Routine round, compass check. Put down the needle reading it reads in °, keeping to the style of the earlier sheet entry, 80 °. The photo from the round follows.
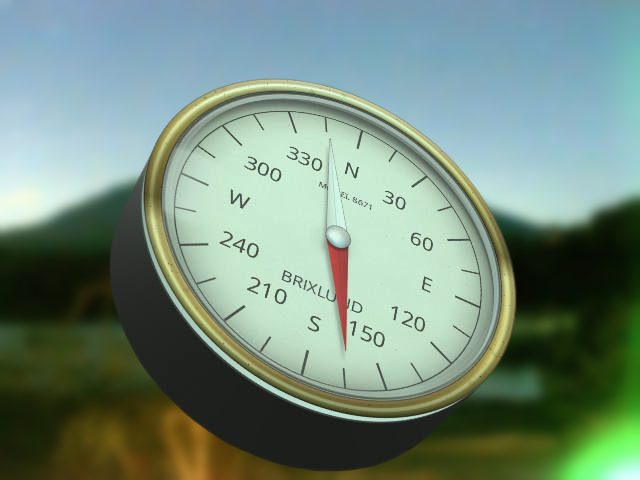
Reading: 165 °
